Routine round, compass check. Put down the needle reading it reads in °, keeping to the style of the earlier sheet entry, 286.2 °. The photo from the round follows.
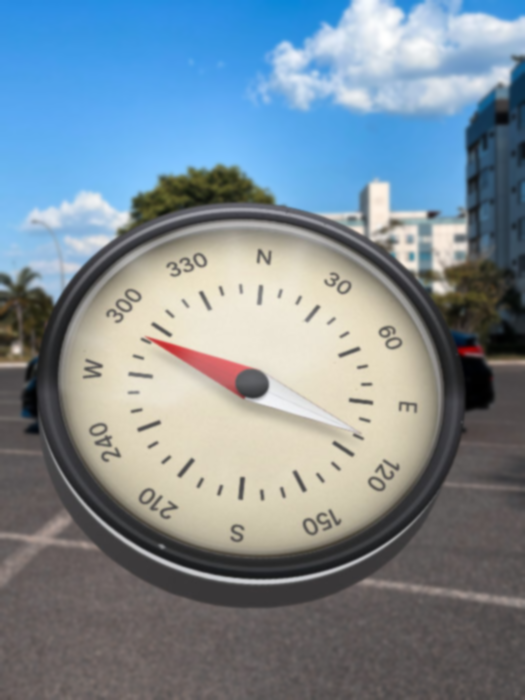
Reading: 290 °
